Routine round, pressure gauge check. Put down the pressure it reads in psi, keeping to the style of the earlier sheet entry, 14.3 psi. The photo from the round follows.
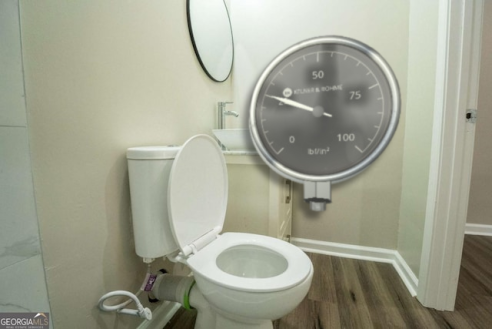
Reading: 25 psi
